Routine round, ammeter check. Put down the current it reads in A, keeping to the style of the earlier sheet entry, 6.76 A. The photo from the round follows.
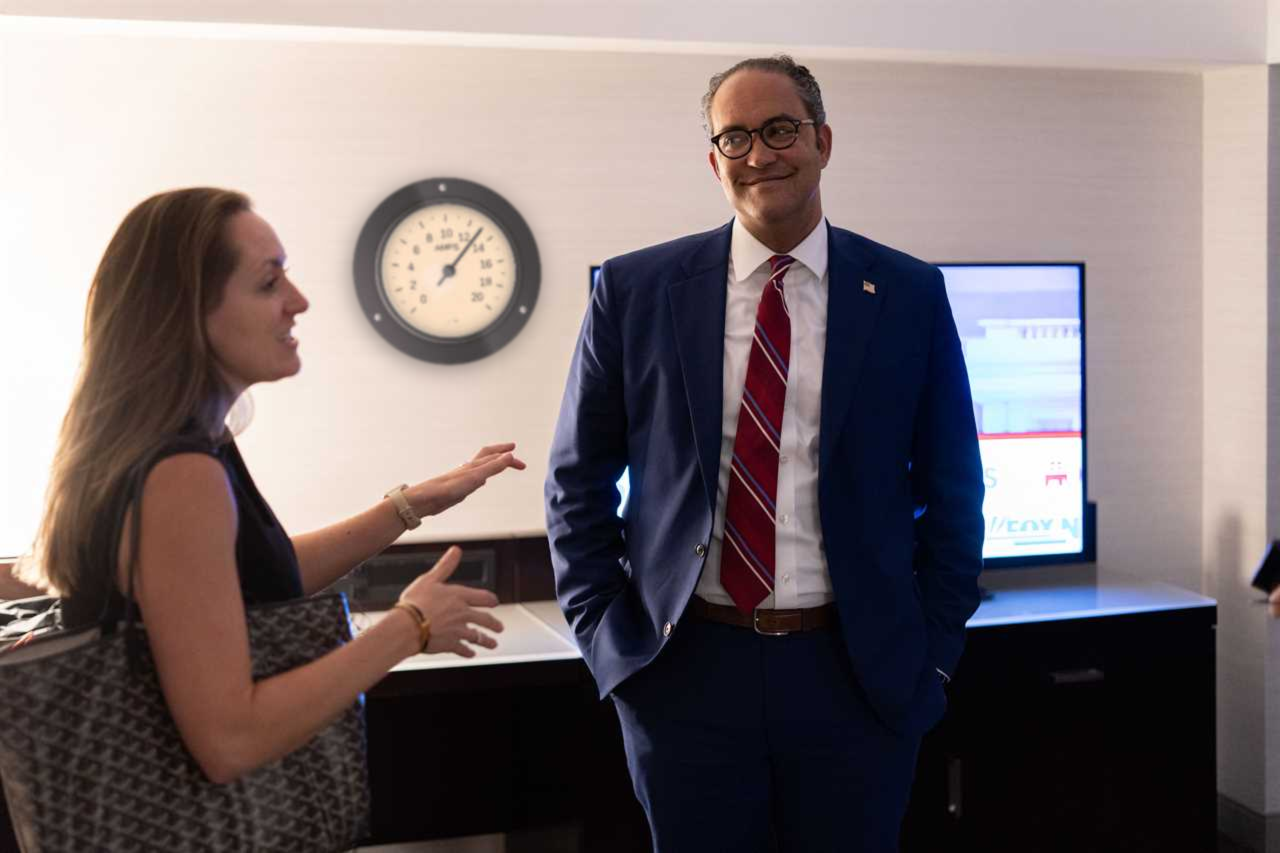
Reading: 13 A
